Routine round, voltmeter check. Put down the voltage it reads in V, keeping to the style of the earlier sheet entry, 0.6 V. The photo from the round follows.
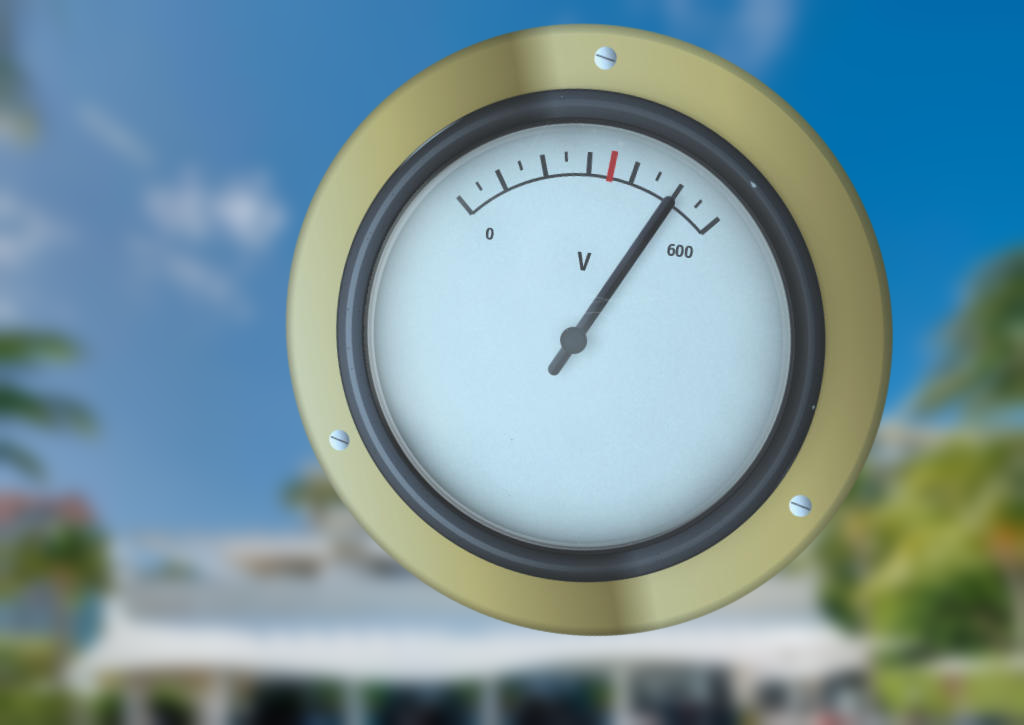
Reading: 500 V
